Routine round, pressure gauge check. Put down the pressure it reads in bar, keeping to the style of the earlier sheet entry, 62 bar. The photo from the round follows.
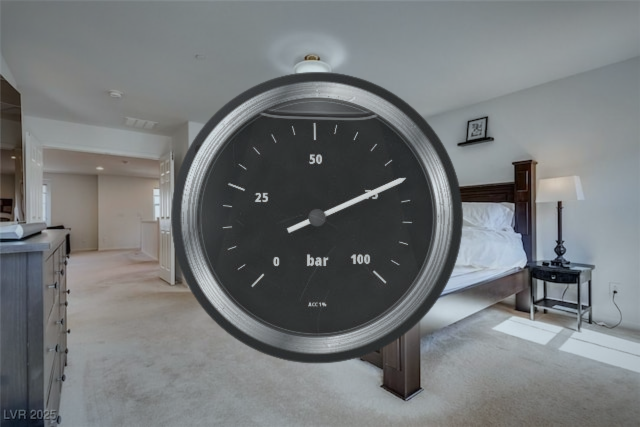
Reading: 75 bar
